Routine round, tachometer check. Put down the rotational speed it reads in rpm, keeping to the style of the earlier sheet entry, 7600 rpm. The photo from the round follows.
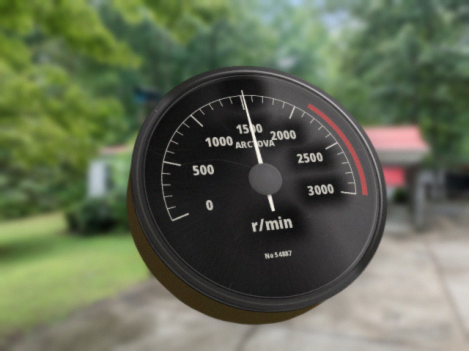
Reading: 1500 rpm
